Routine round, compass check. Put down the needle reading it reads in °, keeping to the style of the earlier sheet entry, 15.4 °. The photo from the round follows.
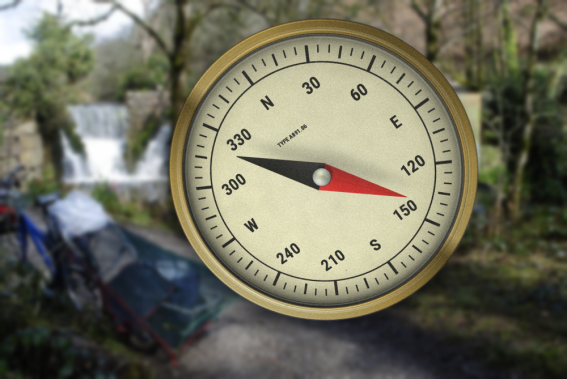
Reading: 140 °
